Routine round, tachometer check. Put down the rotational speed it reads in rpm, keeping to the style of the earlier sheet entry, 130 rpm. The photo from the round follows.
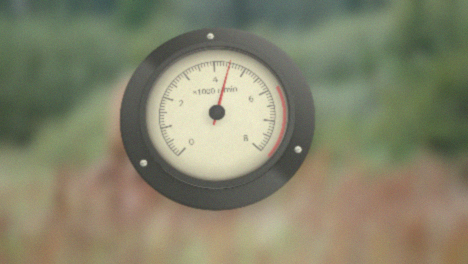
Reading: 4500 rpm
